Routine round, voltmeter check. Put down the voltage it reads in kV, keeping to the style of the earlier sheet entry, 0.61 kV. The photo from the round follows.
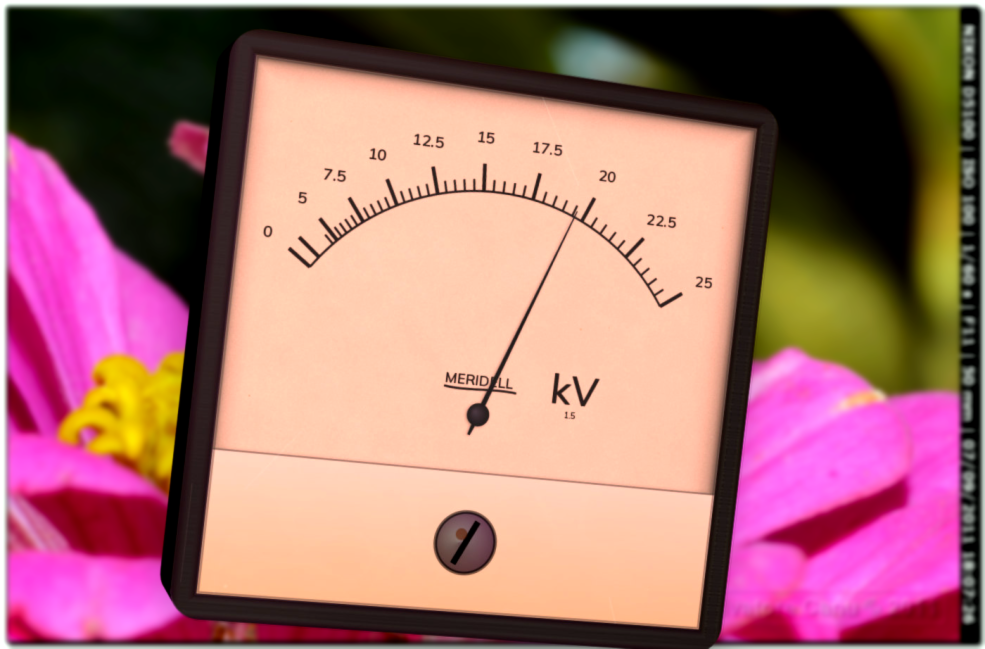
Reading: 19.5 kV
